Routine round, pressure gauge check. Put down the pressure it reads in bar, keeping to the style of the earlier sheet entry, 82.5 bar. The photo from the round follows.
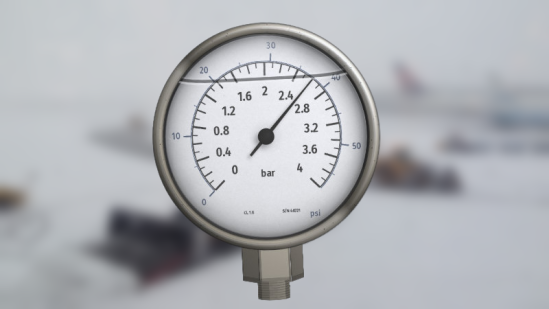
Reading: 2.6 bar
